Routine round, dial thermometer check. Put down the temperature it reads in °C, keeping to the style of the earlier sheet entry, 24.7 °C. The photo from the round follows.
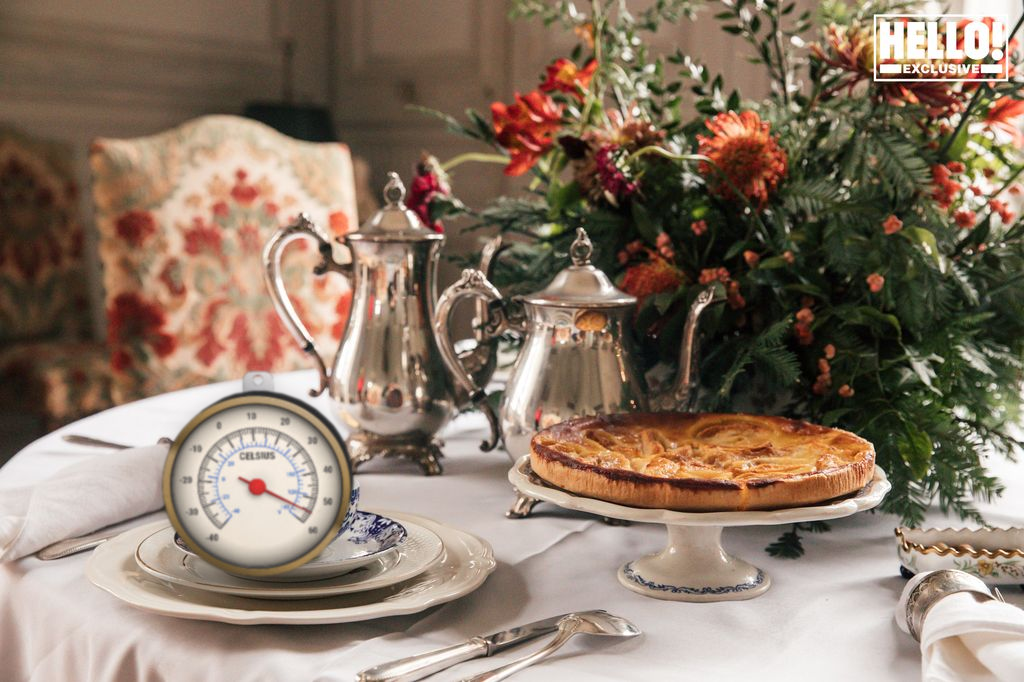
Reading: 55 °C
